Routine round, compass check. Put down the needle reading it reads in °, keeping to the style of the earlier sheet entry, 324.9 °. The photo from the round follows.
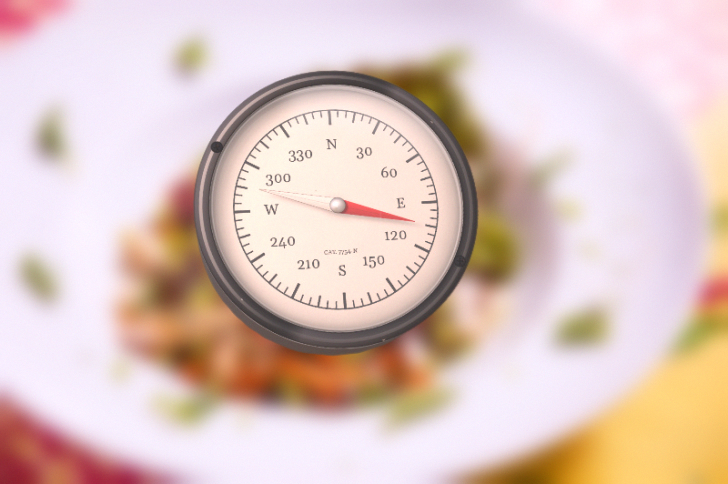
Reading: 105 °
